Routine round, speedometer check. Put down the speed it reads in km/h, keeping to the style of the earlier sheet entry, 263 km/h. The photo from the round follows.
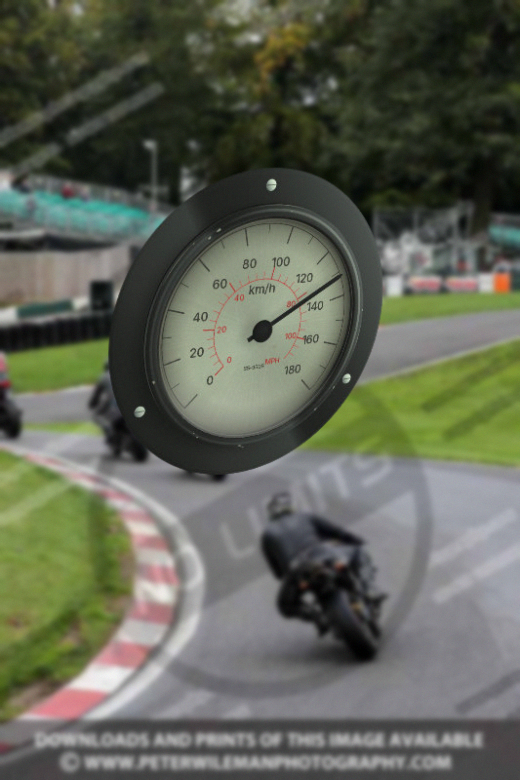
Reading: 130 km/h
